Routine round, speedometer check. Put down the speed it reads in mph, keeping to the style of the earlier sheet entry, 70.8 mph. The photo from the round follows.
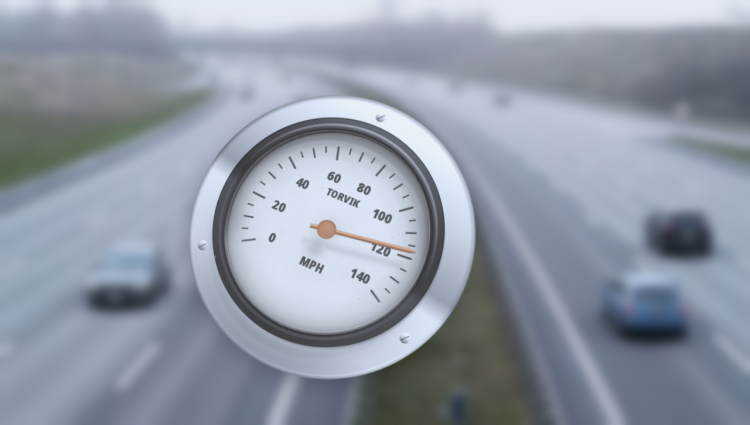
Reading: 117.5 mph
